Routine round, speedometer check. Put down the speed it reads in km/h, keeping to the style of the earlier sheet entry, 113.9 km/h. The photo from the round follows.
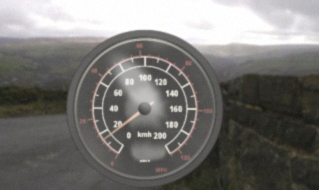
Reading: 15 km/h
